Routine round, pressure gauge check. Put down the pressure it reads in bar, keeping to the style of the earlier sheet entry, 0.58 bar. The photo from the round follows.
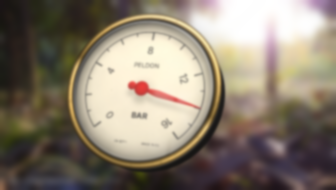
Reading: 14 bar
